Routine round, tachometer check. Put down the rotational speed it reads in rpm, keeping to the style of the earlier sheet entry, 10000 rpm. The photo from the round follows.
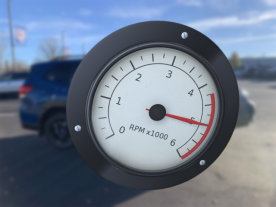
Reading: 5000 rpm
